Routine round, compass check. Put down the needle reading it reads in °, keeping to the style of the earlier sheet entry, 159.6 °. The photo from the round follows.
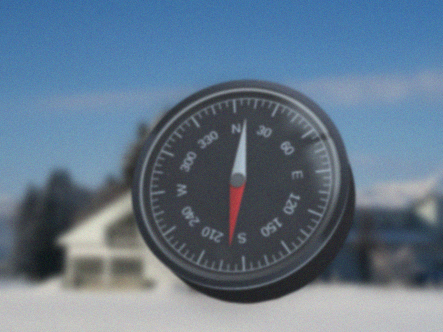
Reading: 190 °
